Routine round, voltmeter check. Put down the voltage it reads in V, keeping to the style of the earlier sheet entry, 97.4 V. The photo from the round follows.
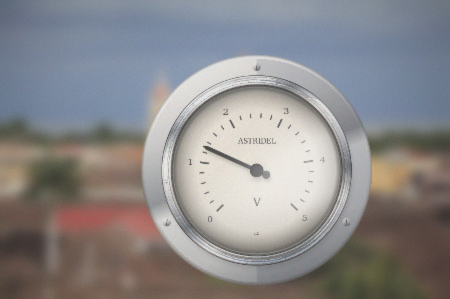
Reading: 1.3 V
